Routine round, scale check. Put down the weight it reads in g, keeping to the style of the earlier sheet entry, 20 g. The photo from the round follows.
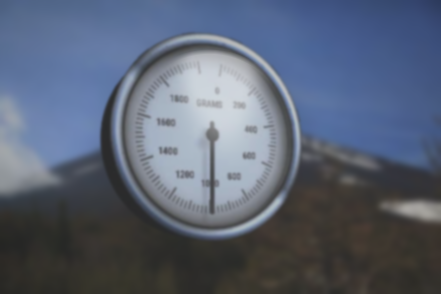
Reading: 1000 g
